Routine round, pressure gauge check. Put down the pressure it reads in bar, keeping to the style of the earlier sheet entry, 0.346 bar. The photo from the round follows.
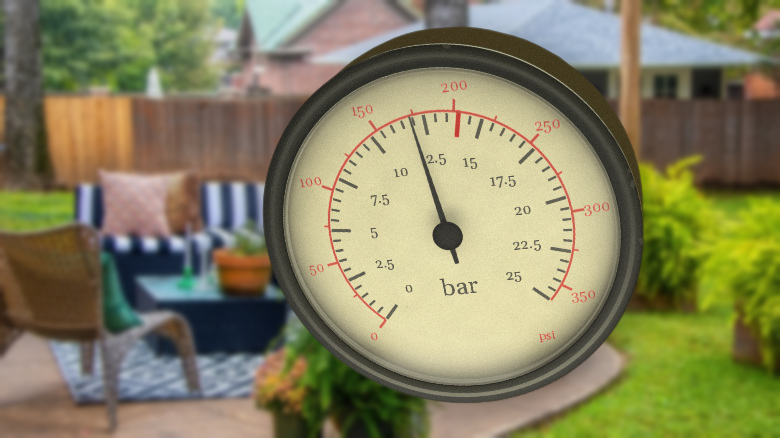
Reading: 12 bar
